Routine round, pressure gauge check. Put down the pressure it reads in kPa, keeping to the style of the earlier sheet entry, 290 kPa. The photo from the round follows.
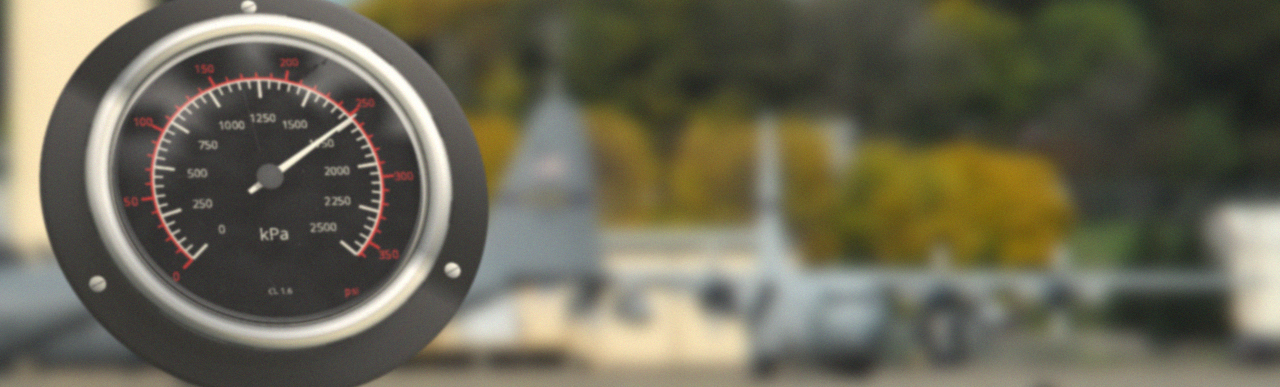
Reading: 1750 kPa
